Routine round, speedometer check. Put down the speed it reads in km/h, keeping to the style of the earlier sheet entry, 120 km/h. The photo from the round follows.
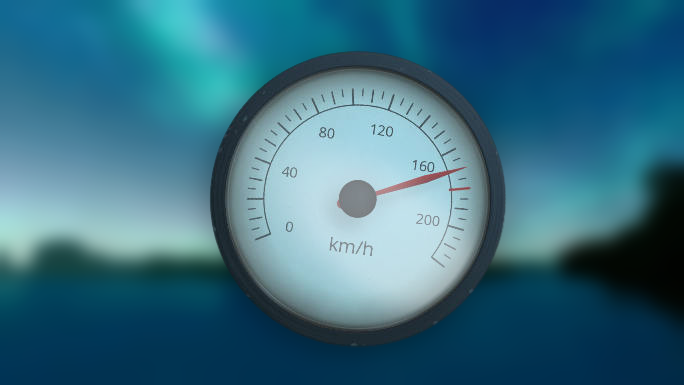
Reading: 170 km/h
